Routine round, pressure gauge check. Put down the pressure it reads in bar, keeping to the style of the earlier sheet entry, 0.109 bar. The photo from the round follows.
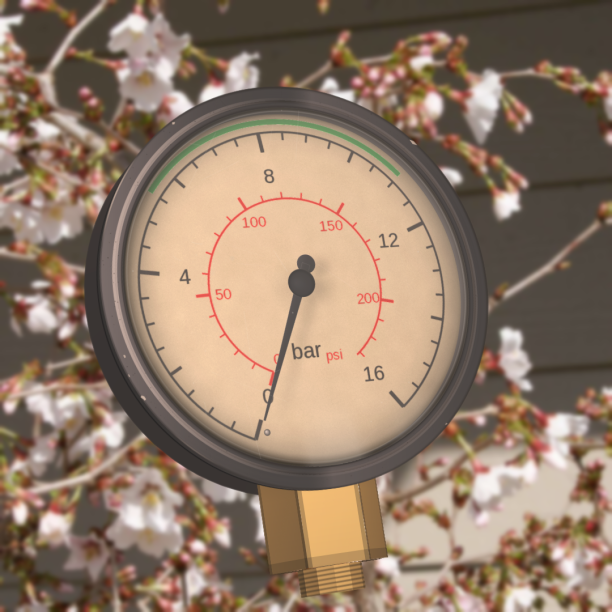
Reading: 0 bar
